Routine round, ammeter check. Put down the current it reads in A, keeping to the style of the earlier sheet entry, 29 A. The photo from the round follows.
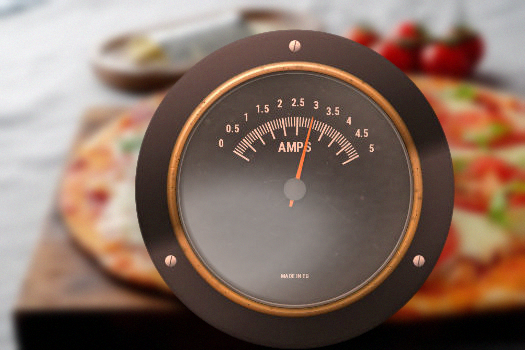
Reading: 3 A
